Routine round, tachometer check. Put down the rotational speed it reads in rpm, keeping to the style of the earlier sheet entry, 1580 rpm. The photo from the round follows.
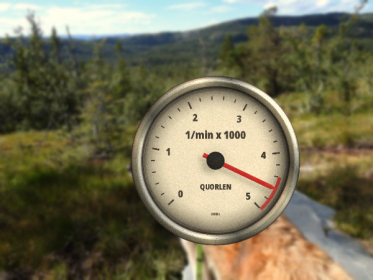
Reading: 4600 rpm
